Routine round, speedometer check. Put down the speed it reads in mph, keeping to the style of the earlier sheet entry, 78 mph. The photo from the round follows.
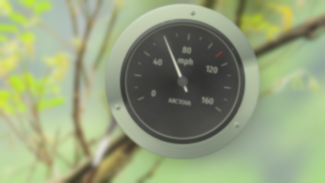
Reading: 60 mph
